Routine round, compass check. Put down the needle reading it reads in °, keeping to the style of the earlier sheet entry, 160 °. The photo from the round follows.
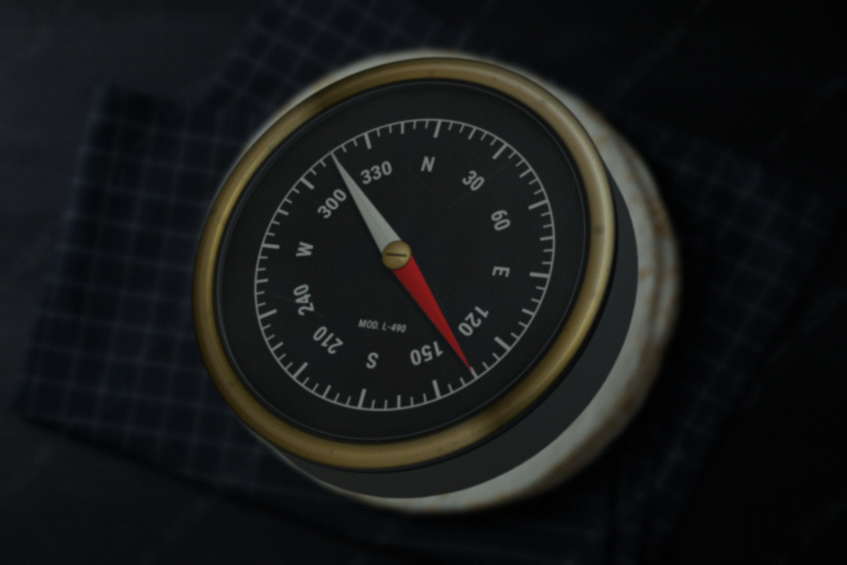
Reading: 135 °
